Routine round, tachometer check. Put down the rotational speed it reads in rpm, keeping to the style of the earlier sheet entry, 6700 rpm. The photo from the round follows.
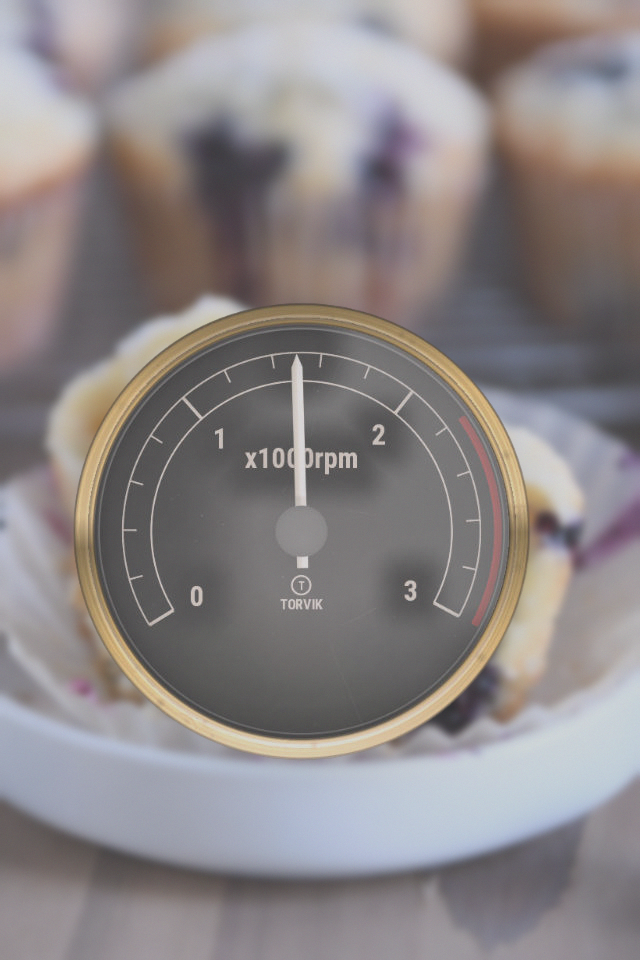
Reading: 1500 rpm
